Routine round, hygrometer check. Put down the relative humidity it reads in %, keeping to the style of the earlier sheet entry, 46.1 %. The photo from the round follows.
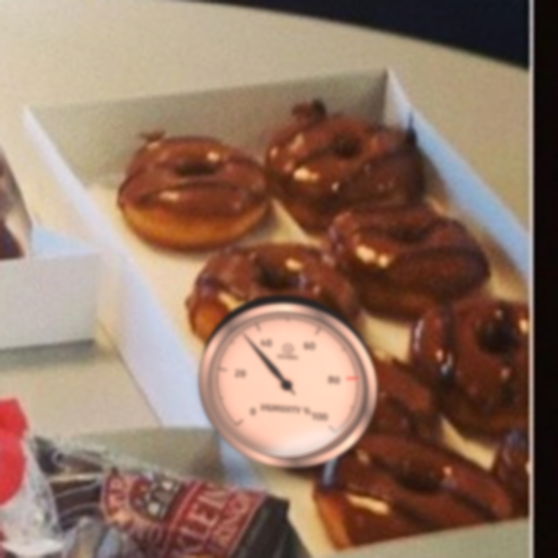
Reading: 35 %
